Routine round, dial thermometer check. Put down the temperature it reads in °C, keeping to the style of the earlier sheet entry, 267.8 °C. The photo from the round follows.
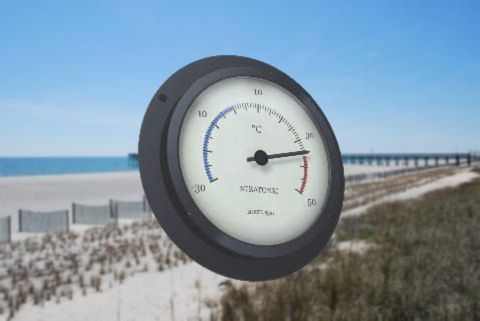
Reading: 35 °C
